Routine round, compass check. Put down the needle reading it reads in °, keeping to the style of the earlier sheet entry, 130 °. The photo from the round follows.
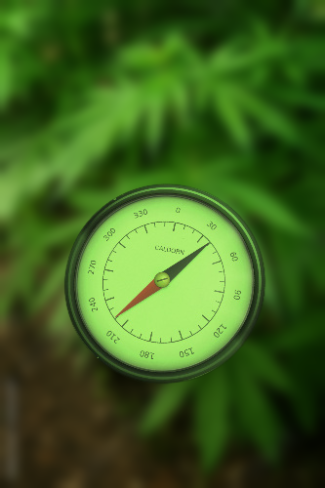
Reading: 220 °
